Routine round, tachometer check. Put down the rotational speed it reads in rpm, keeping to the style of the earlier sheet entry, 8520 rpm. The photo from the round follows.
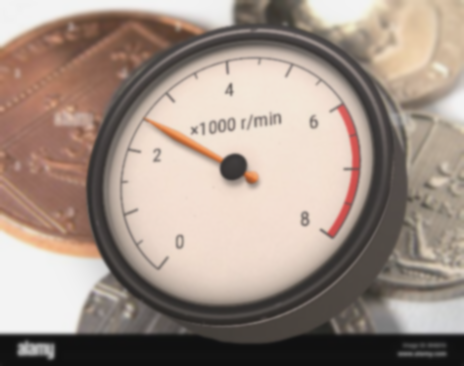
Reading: 2500 rpm
